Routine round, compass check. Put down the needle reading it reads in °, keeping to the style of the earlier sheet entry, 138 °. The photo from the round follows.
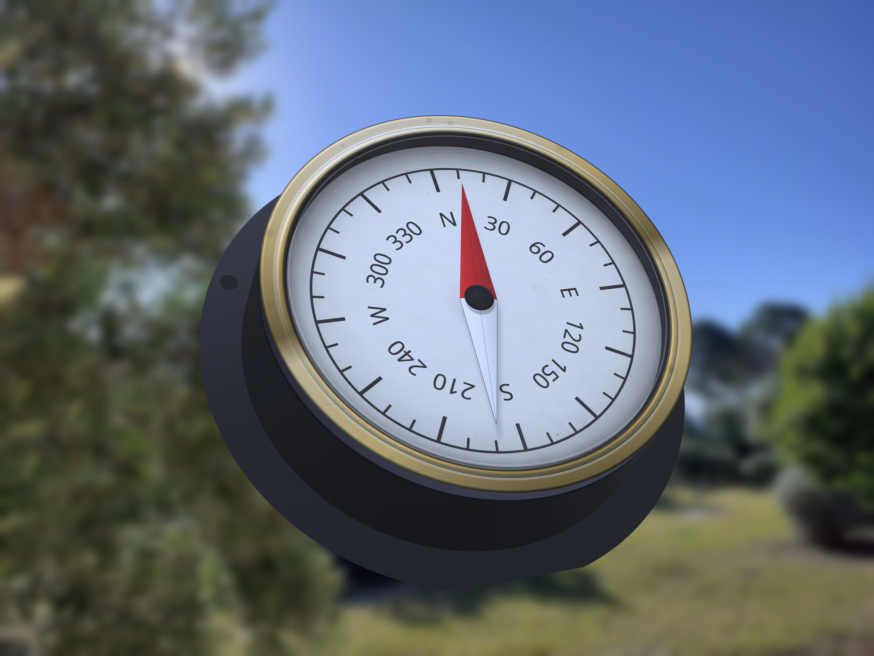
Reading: 10 °
